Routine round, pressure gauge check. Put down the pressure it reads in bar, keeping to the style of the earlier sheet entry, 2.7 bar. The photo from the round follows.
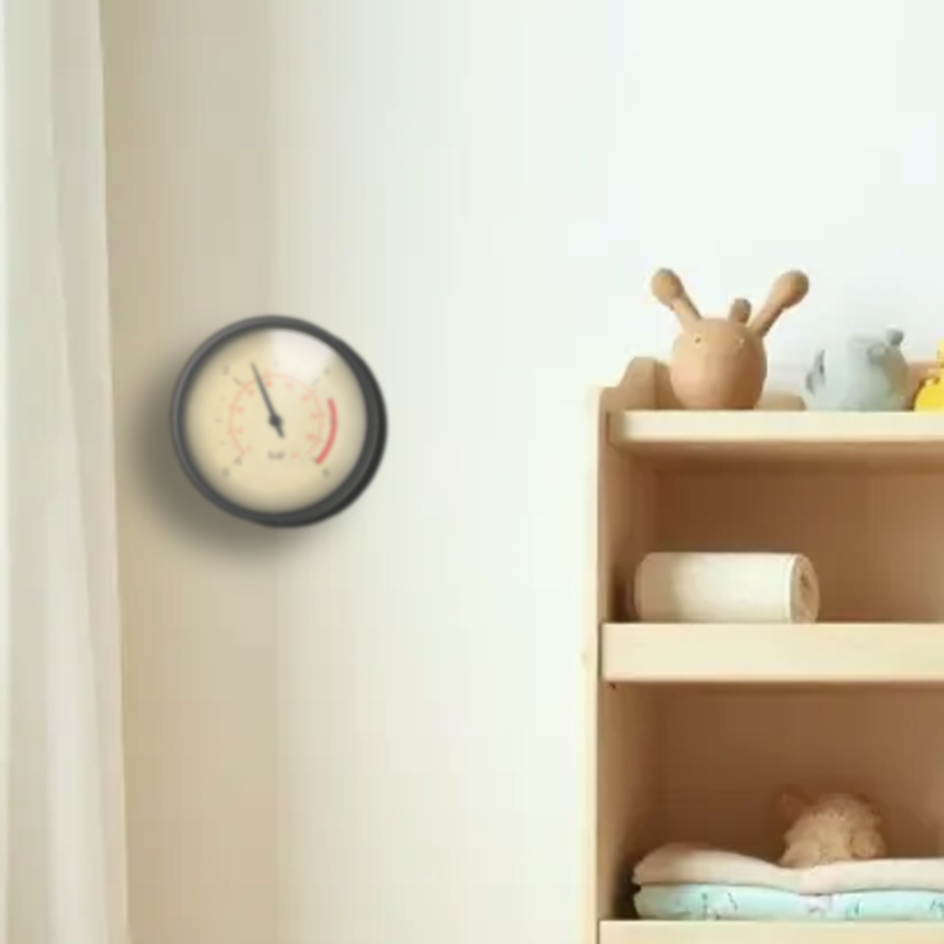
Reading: 2.5 bar
